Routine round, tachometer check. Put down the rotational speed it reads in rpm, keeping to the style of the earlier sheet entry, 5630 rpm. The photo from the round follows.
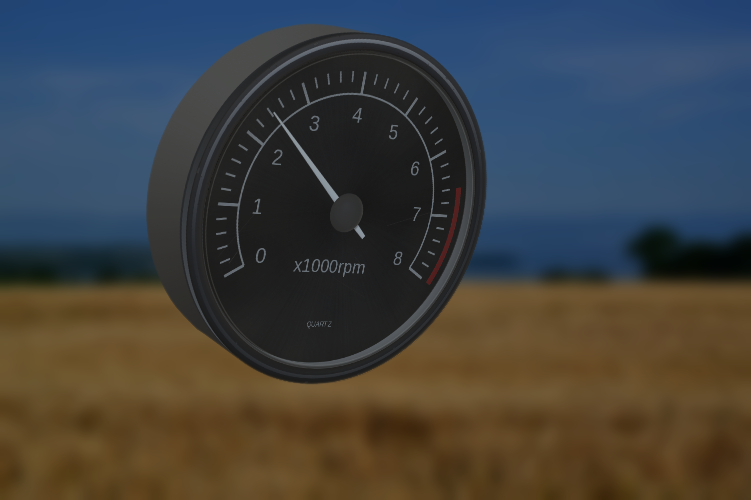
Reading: 2400 rpm
